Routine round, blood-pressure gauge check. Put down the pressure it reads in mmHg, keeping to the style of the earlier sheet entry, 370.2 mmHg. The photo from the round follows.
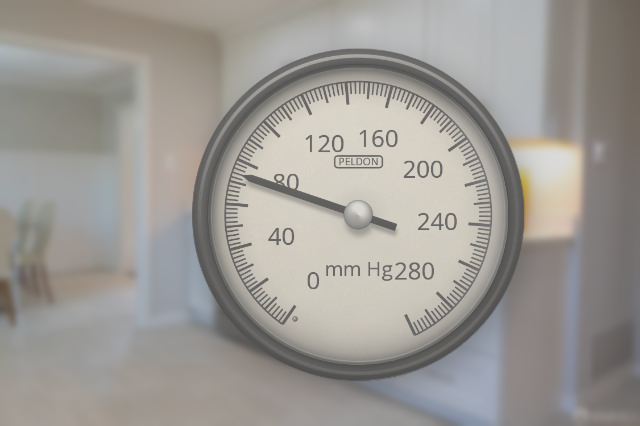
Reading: 74 mmHg
